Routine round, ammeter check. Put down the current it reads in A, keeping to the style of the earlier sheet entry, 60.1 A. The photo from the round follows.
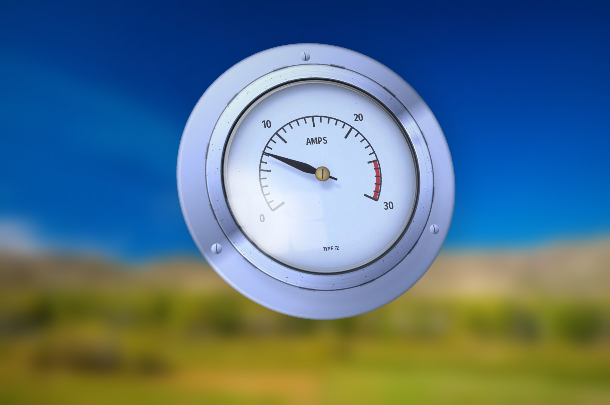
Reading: 7 A
